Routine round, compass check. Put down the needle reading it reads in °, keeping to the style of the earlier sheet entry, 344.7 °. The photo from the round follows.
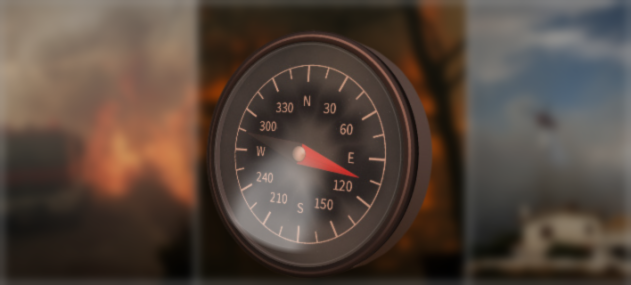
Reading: 105 °
